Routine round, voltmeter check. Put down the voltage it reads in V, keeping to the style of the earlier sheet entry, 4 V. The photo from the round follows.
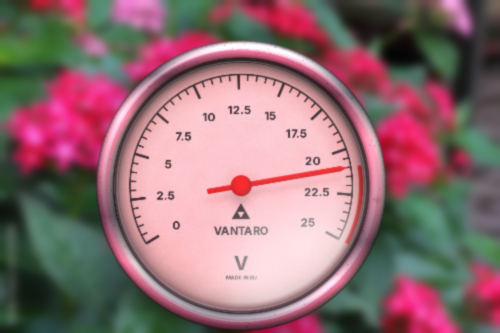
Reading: 21 V
